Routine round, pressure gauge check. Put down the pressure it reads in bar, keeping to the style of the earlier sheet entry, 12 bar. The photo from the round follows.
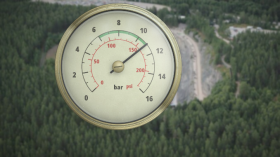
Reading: 11 bar
